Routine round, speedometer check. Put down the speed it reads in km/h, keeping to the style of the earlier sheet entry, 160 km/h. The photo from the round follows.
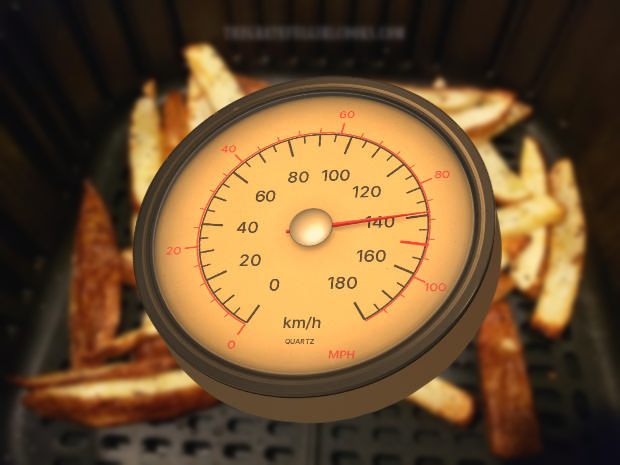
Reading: 140 km/h
